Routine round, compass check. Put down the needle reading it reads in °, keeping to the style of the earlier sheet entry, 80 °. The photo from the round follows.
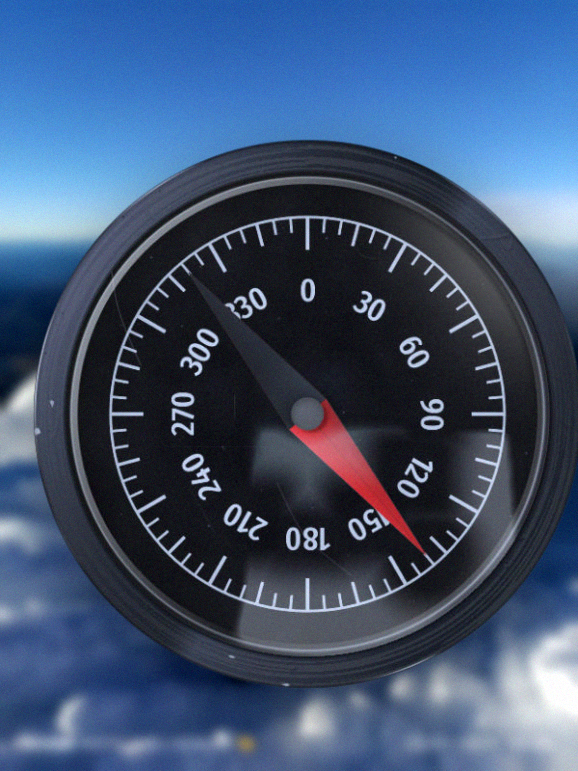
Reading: 140 °
